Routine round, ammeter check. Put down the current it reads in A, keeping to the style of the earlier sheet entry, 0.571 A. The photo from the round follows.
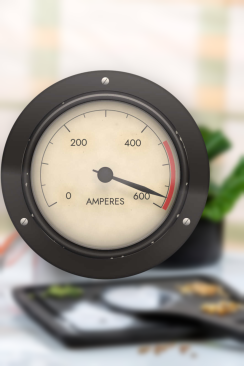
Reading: 575 A
